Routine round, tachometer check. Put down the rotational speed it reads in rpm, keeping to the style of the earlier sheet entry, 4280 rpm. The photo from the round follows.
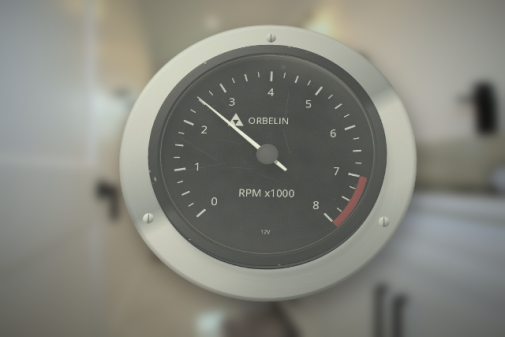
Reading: 2500 rpm
